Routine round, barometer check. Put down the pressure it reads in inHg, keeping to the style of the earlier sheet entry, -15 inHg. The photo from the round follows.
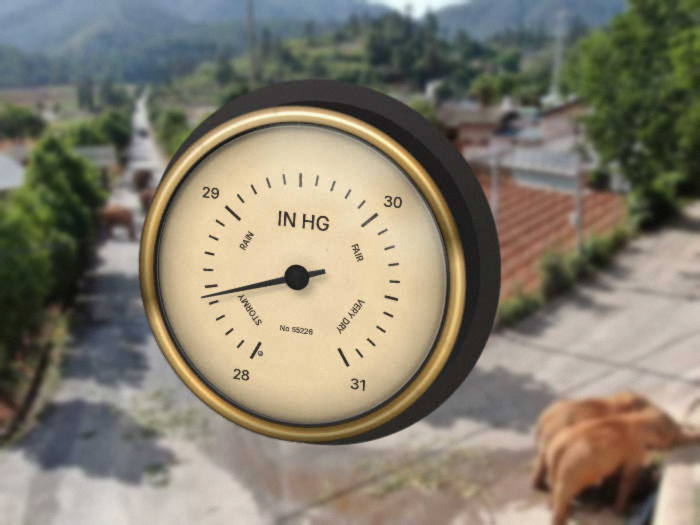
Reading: 28.45 inHg
